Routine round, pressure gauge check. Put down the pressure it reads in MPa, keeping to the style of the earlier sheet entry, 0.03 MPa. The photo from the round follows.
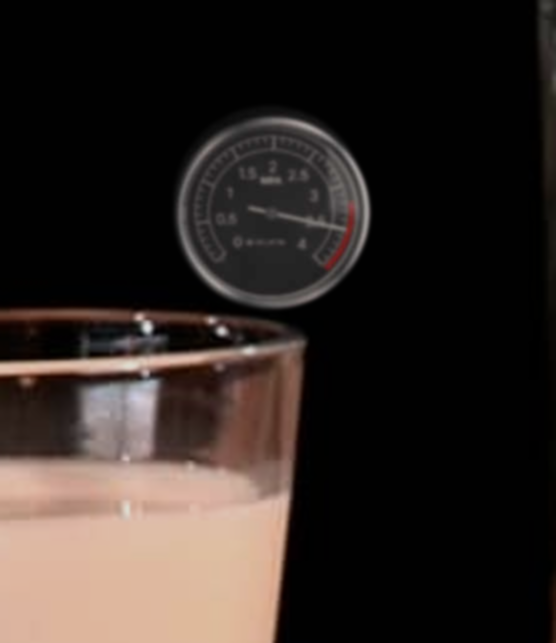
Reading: 3.5 MPa
